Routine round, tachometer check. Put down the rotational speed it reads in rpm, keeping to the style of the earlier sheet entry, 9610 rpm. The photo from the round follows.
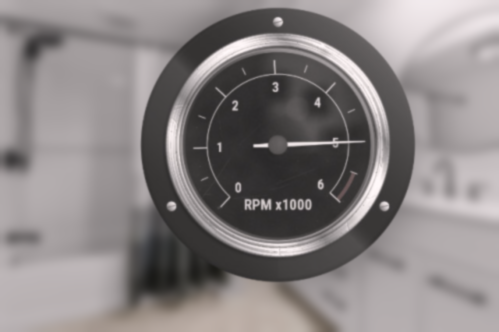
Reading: 5000 rpm
